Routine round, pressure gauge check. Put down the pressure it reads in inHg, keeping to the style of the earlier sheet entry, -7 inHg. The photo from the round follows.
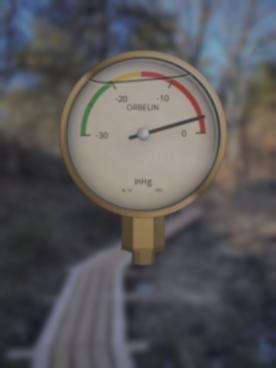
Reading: -2.5 inHg
